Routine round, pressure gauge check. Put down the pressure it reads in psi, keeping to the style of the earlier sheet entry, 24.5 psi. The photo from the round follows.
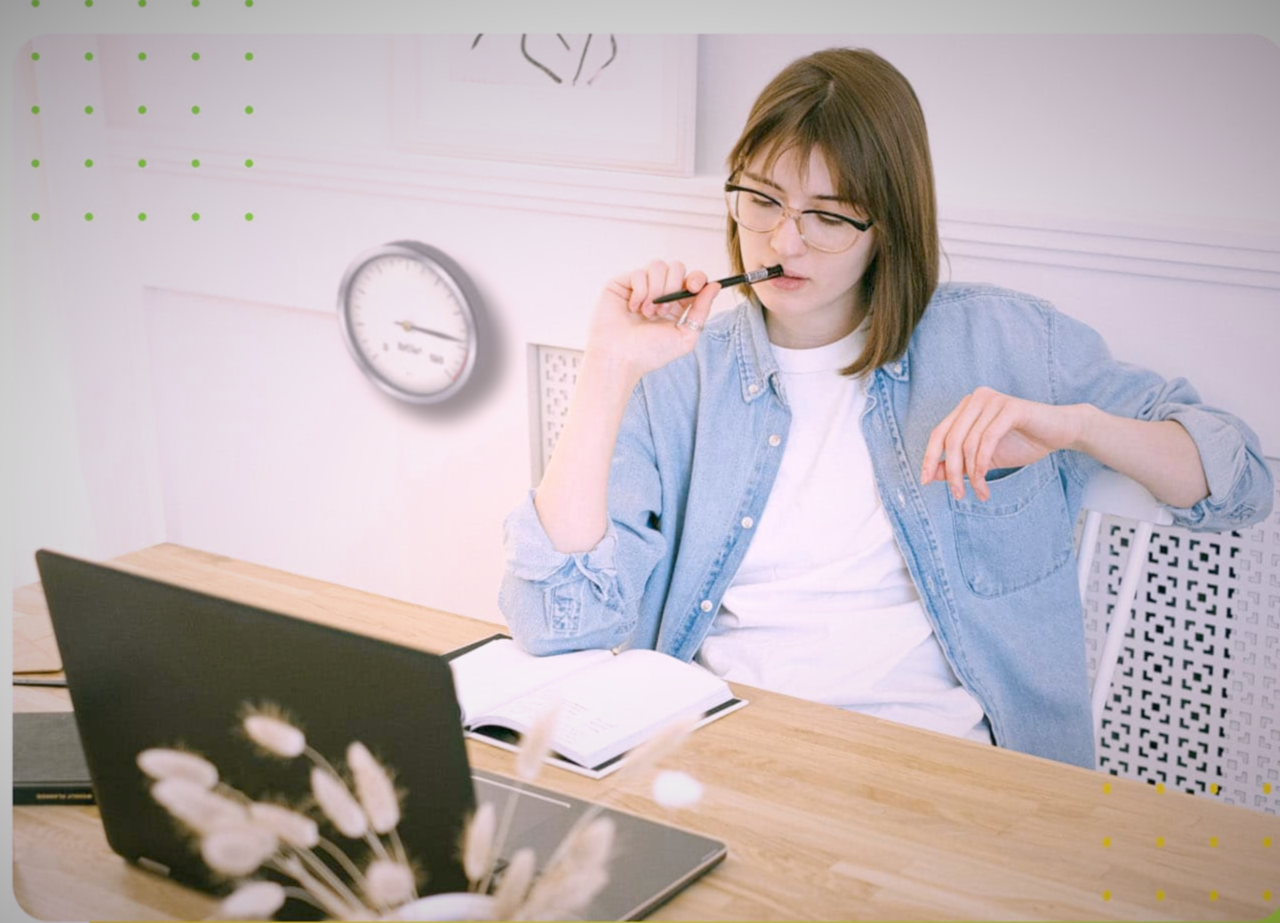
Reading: 135 psi
